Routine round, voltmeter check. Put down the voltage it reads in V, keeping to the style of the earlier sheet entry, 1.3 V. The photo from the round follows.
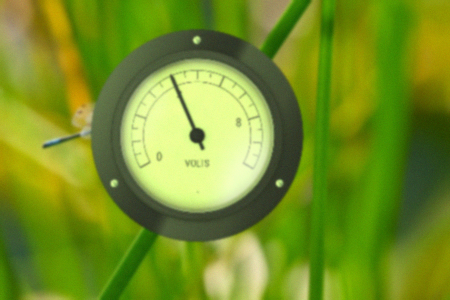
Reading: 4 V
